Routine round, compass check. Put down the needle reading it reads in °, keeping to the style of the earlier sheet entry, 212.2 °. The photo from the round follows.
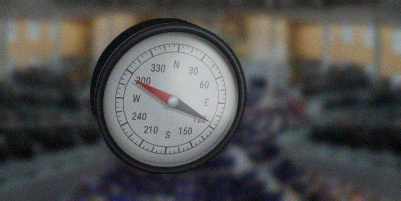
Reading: 295 °
